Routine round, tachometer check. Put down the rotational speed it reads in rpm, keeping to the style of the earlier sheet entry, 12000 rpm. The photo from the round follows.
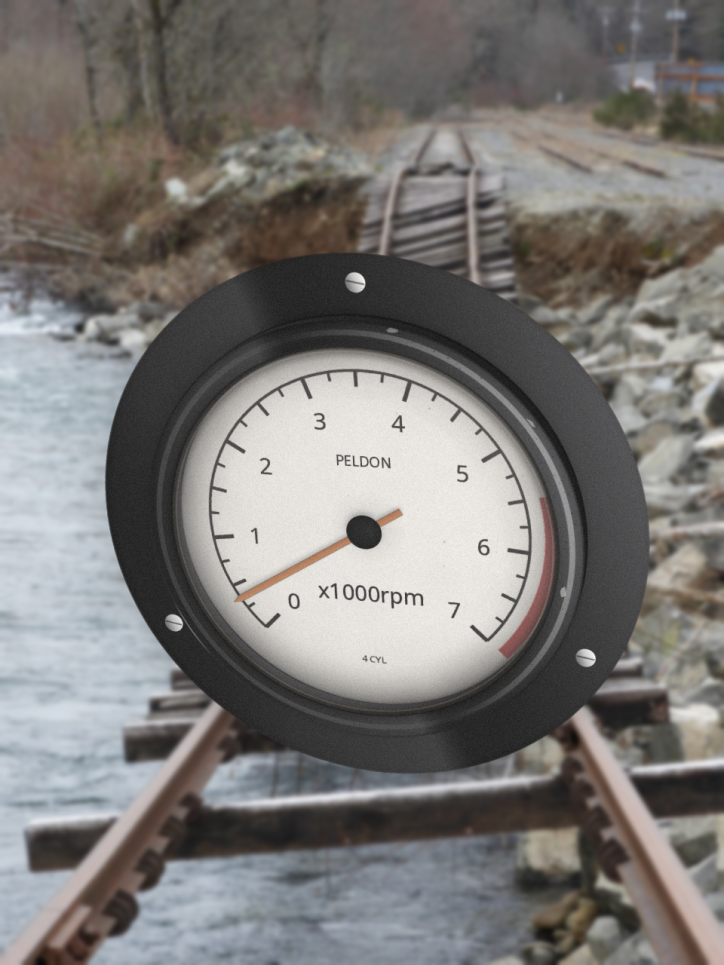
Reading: 375 rpm
